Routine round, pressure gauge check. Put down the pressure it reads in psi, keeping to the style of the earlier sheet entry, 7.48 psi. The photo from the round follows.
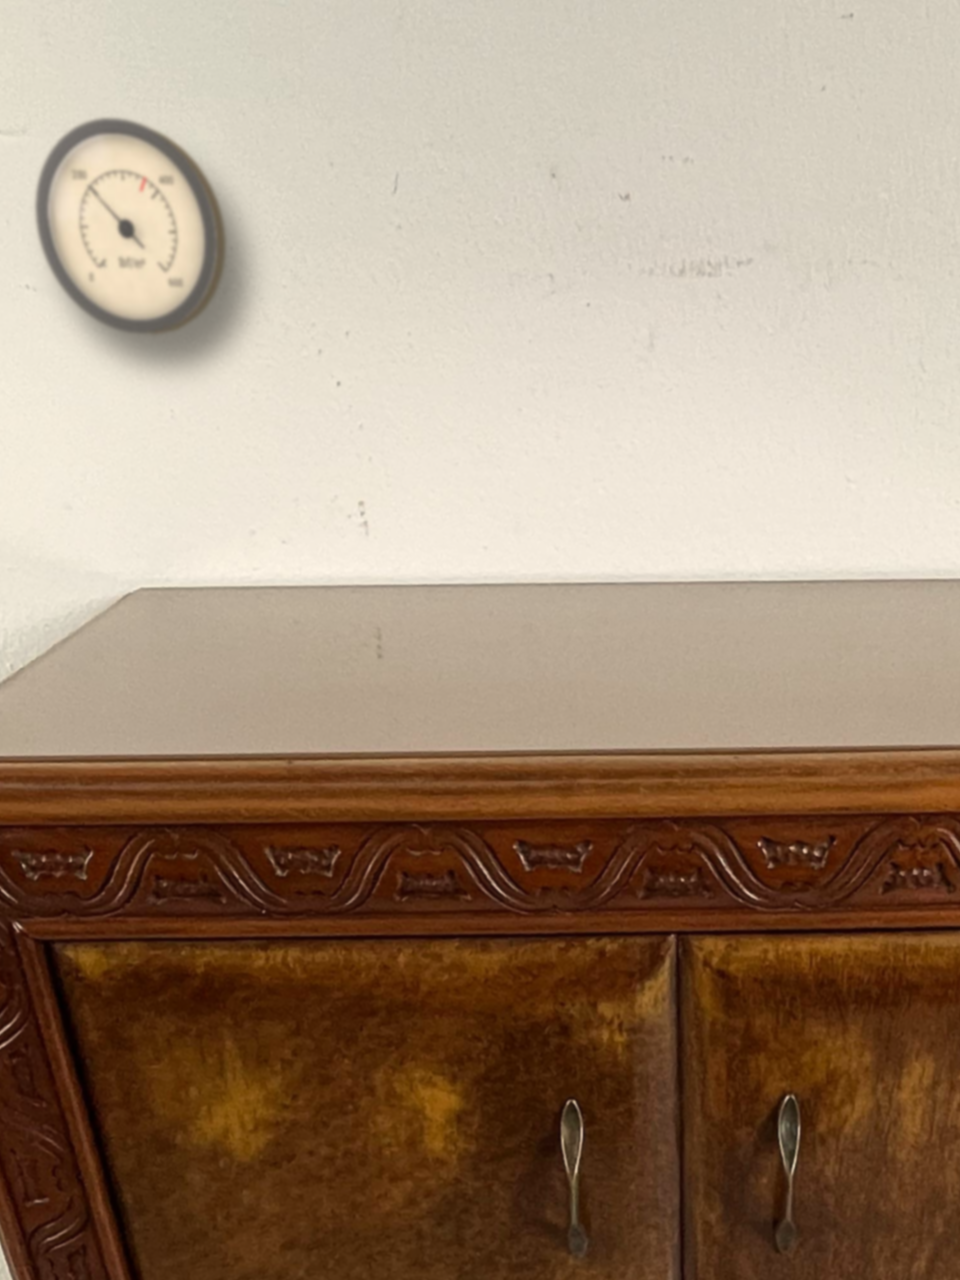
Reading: 200 psi
